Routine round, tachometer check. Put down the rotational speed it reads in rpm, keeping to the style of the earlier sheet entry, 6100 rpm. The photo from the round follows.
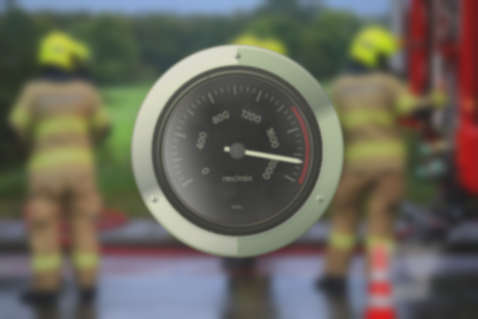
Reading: 1850 rpm
